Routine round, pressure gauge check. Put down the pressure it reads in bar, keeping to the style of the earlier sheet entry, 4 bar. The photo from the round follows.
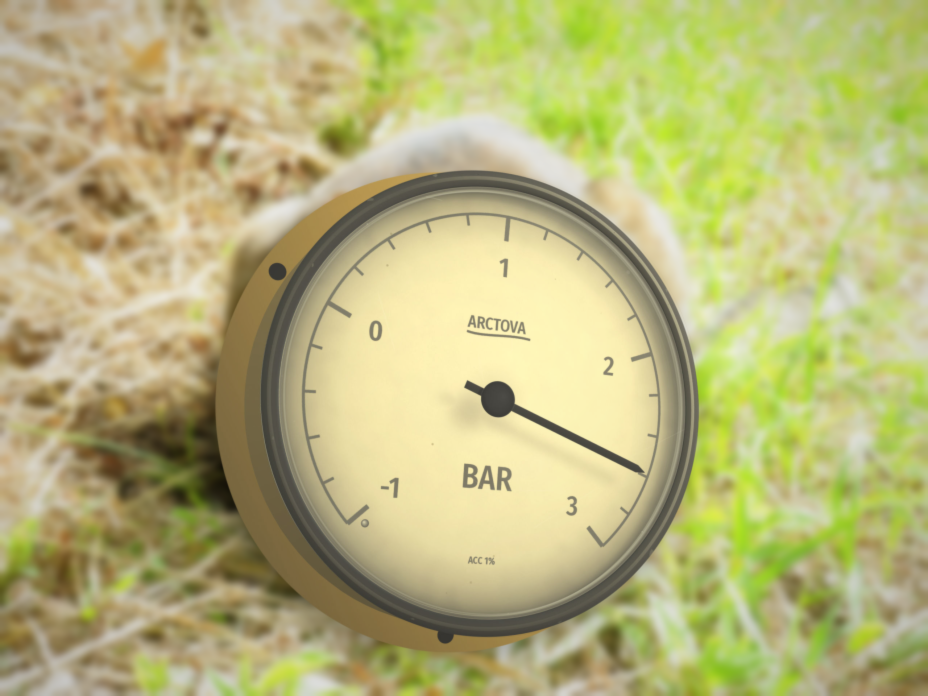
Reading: 2.6 bar
